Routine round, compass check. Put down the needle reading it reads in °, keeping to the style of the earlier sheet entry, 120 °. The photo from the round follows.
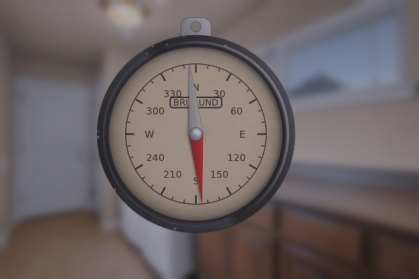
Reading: 175 °
